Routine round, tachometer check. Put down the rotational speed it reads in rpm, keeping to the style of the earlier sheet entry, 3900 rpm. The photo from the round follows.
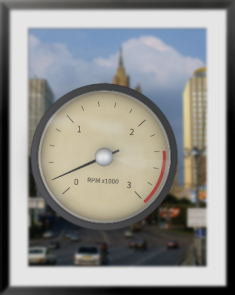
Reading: 200 rpm
